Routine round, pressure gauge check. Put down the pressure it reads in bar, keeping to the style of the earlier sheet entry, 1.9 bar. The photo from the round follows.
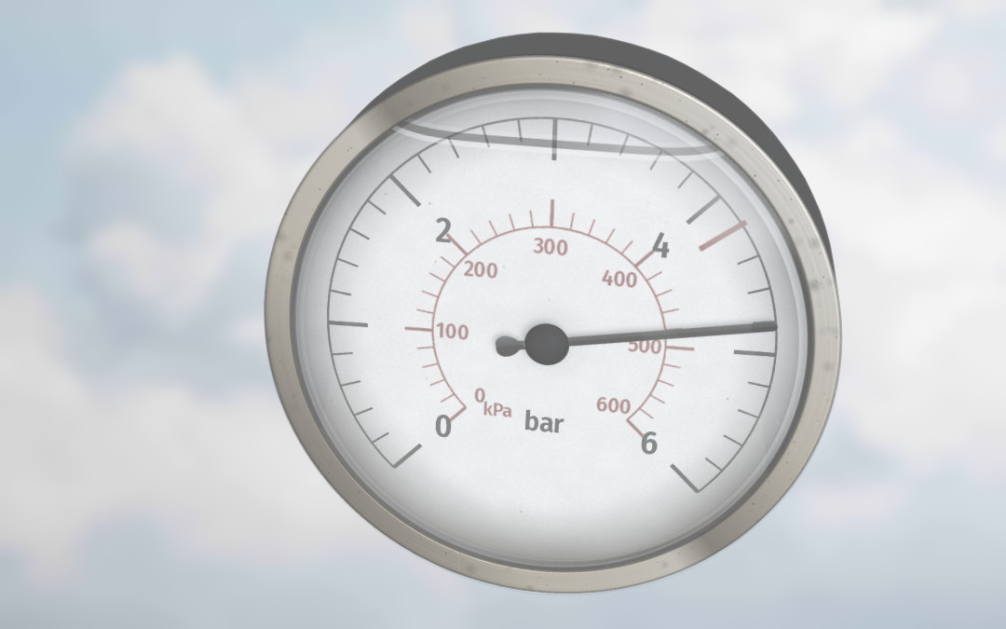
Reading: 4.8 bar
